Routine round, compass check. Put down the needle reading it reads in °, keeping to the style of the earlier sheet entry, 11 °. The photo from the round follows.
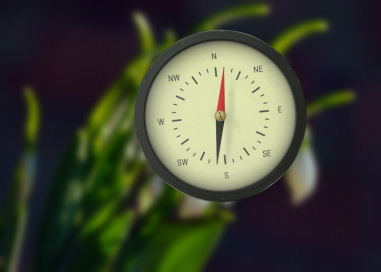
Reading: 10 °
